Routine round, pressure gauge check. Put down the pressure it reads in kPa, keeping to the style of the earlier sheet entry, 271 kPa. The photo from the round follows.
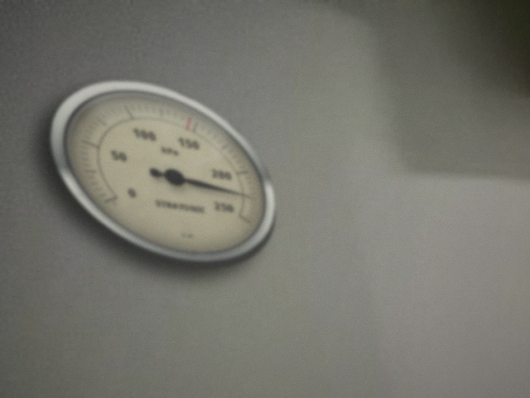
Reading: 225 kPa
